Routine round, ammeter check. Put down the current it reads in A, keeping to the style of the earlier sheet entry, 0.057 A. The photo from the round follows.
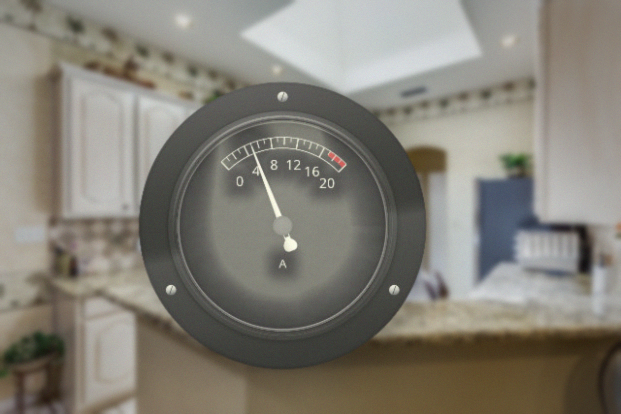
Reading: 5 A
